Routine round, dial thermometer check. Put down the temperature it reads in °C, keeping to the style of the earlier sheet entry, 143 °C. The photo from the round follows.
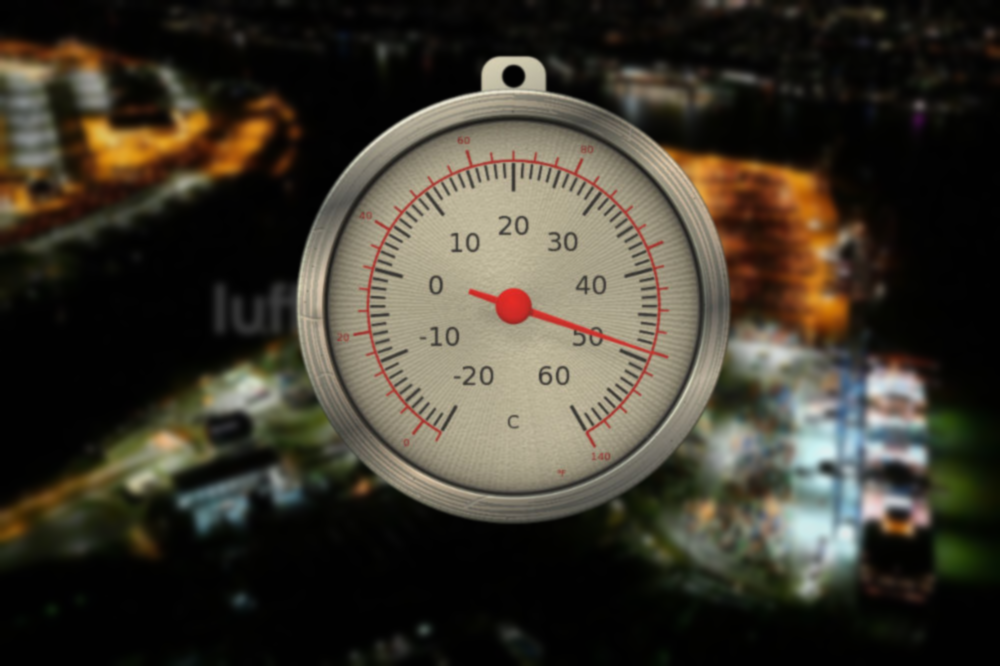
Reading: 49 °C
